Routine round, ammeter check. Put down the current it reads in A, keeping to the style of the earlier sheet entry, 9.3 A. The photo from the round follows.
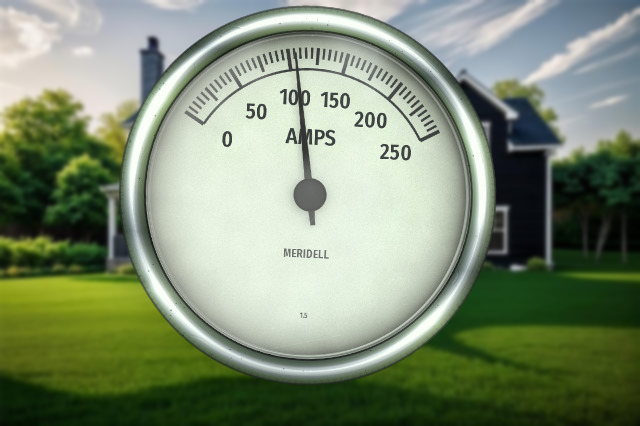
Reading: 105 A
